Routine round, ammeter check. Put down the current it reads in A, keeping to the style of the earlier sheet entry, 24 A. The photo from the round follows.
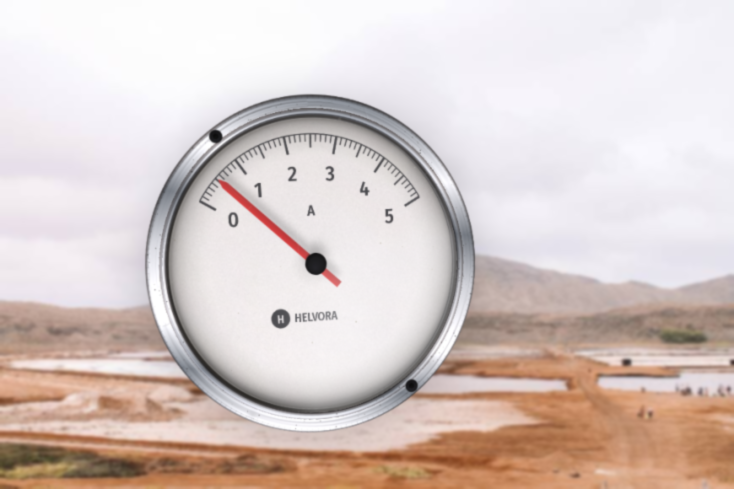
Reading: 0.5 A
